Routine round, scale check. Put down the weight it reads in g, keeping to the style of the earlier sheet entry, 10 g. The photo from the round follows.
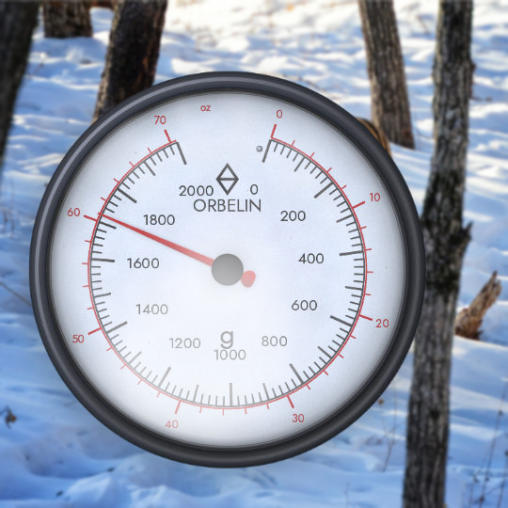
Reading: 1720 g
